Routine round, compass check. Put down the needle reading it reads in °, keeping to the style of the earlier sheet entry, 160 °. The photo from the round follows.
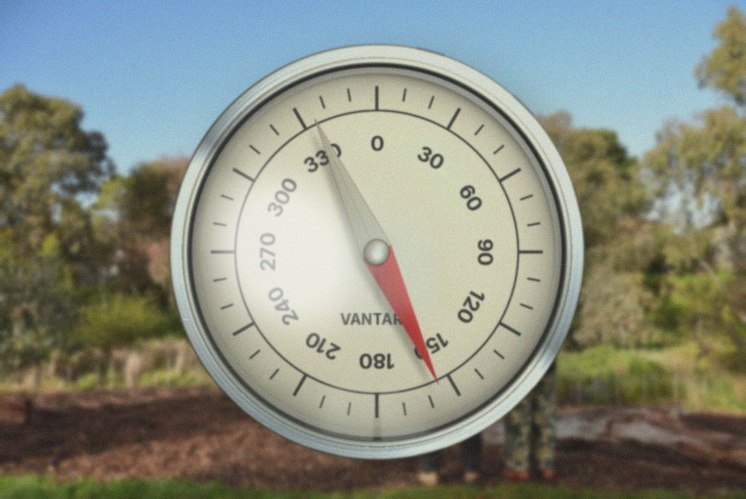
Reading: 155 °
